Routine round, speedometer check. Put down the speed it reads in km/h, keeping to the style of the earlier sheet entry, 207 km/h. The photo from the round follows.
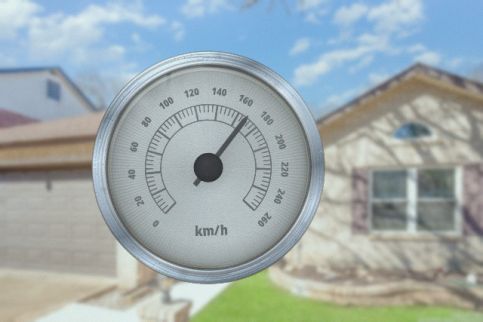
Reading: 168 km/h
